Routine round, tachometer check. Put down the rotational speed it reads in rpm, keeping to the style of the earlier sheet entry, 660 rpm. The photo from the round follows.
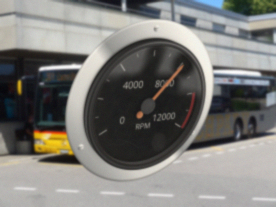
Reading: 8000 rpm
